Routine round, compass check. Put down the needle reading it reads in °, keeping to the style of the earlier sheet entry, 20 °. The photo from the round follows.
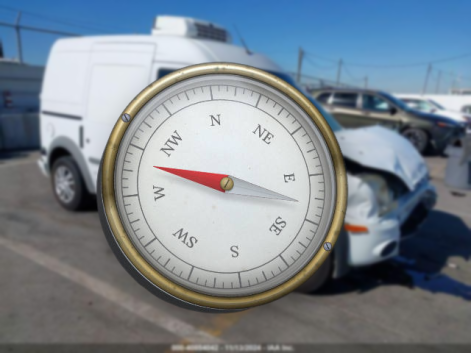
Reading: 290 °
